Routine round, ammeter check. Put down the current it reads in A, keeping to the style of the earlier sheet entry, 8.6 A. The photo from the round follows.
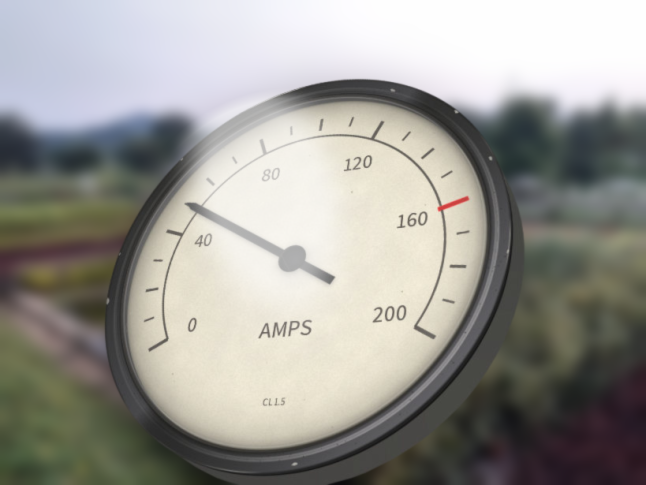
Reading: 50 A
